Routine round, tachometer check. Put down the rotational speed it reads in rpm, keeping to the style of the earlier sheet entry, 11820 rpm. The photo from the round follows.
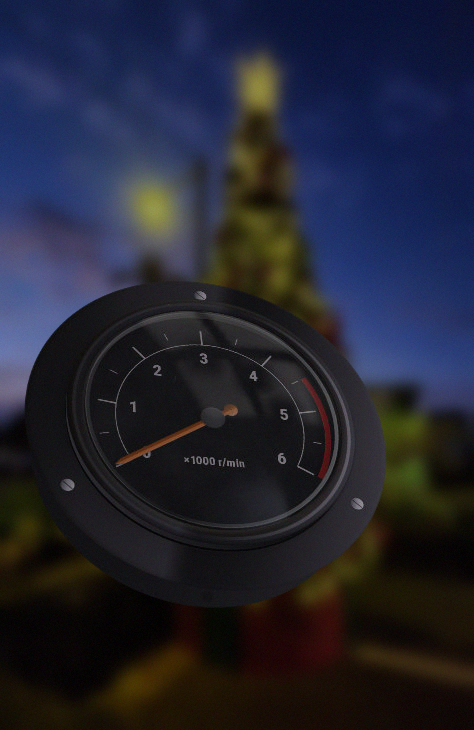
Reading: 0 rpm
